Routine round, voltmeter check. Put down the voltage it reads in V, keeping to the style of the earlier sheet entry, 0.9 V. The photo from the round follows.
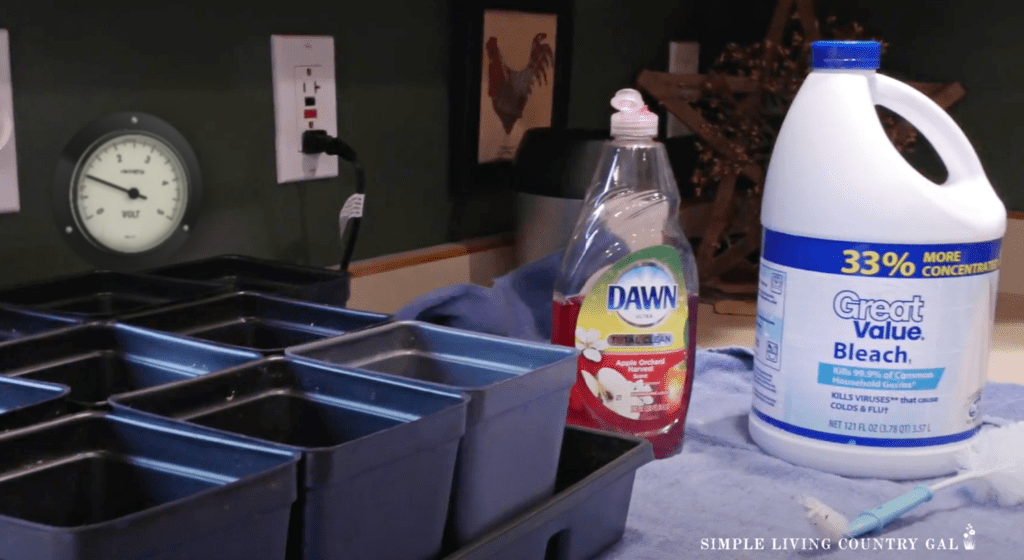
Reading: 1 V
